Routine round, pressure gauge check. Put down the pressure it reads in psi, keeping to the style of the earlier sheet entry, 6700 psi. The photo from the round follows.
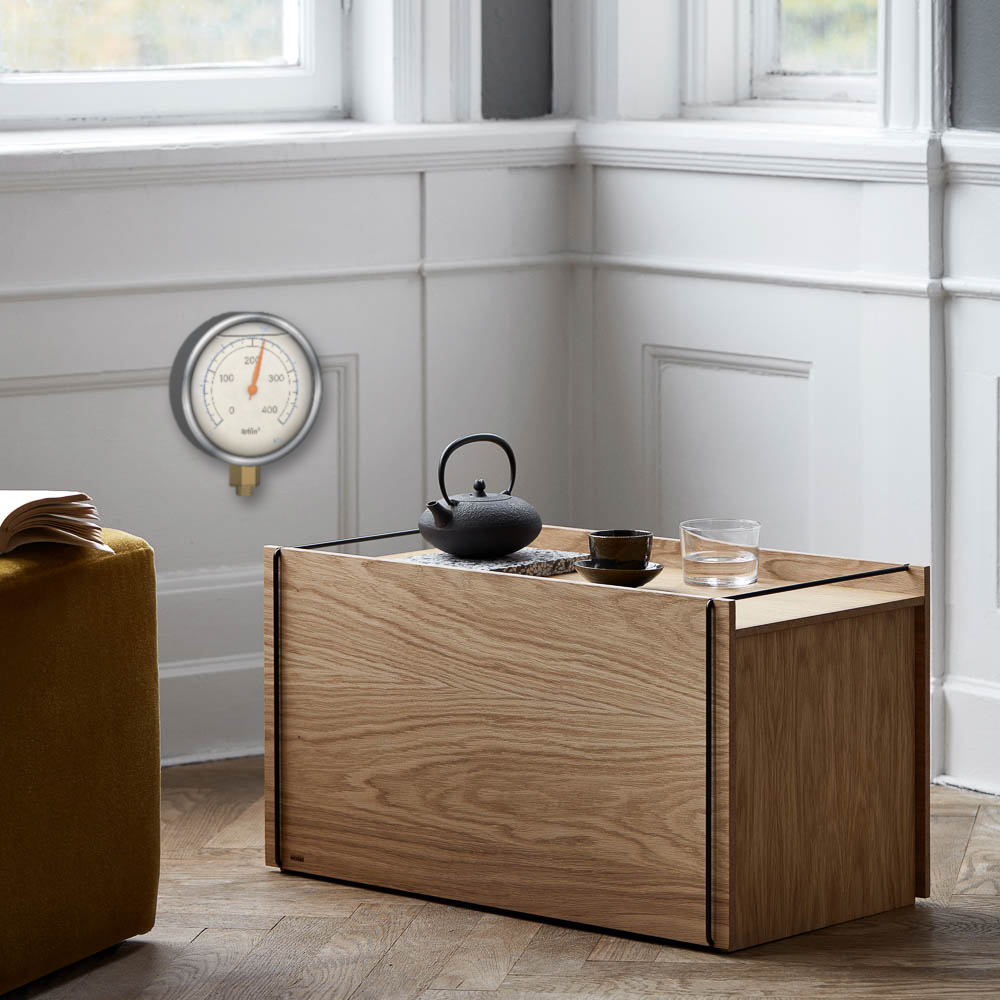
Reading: 220 psi
